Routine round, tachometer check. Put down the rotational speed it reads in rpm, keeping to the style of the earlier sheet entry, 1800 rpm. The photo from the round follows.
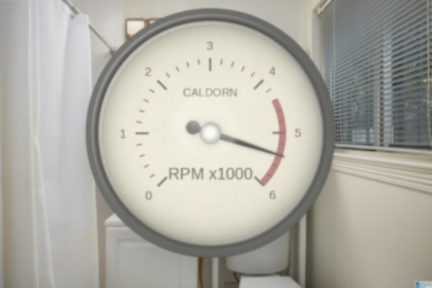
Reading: 5400 rpm
